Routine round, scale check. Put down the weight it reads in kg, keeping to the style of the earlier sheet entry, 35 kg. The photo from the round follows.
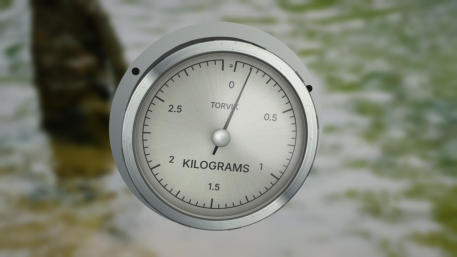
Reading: 0.1 kg
